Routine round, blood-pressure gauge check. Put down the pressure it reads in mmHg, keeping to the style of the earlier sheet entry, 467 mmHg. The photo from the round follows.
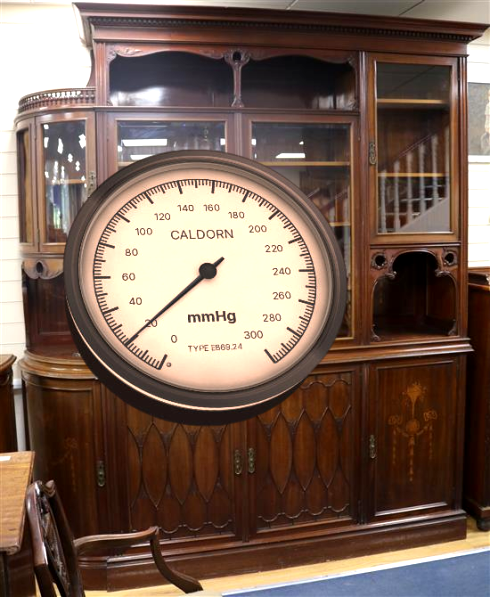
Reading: 20 mmHg
